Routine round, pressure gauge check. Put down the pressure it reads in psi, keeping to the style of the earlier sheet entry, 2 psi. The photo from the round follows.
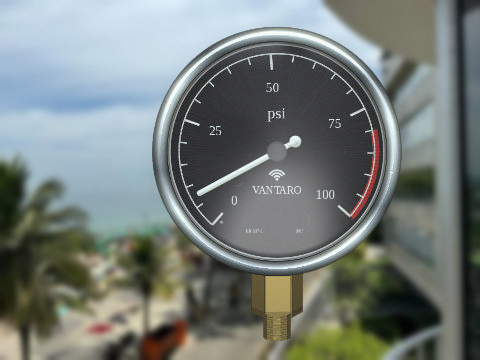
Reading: 7.5 psi
